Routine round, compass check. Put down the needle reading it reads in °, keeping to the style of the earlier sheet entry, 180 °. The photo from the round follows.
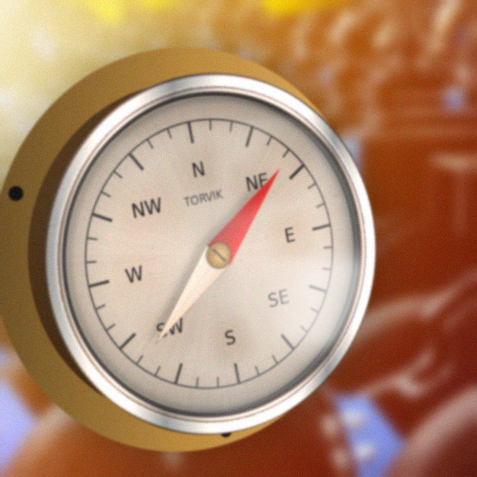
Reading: 50 °
